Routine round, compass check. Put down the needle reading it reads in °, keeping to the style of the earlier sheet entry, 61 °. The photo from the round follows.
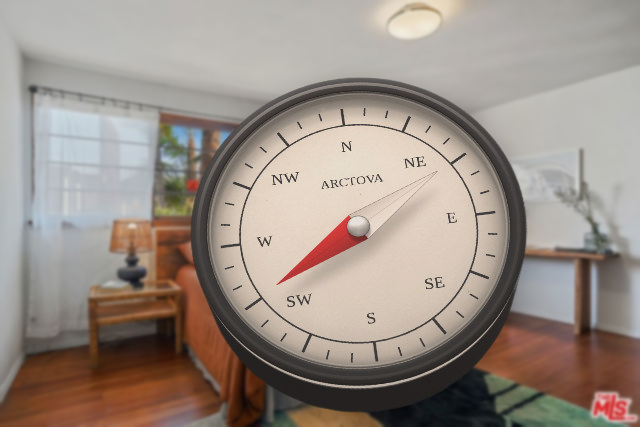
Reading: 240 °
